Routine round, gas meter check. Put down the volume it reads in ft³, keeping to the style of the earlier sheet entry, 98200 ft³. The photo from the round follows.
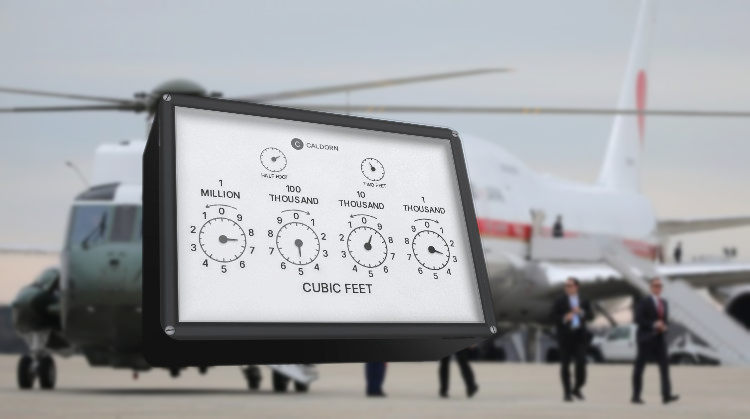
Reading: 749300 ft³
